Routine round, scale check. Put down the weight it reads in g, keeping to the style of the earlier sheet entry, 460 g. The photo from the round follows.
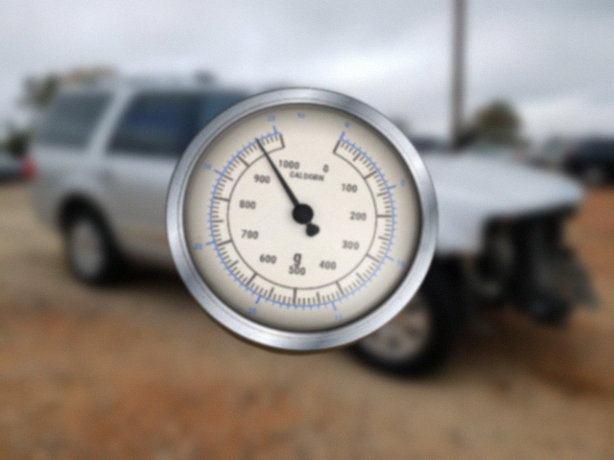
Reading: 950 g
